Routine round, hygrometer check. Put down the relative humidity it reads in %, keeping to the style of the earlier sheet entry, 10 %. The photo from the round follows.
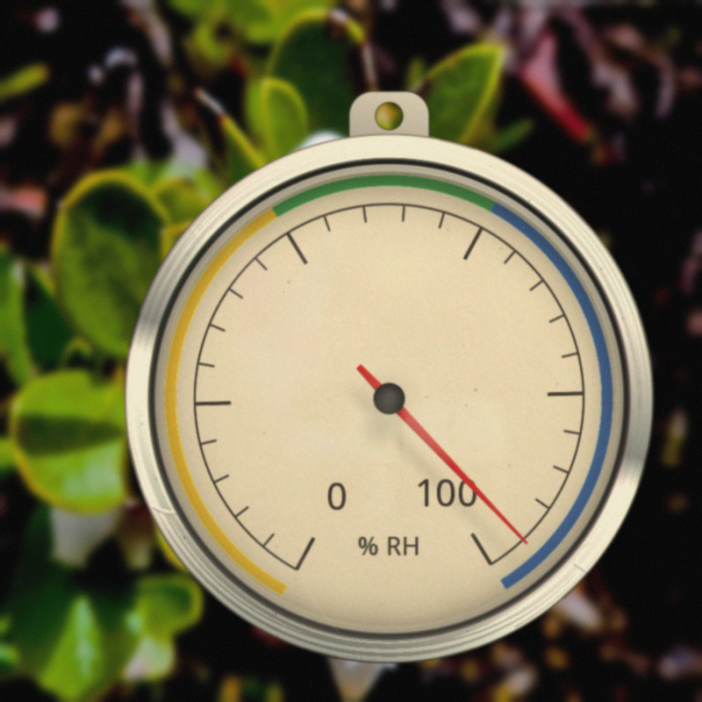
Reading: 96 %
